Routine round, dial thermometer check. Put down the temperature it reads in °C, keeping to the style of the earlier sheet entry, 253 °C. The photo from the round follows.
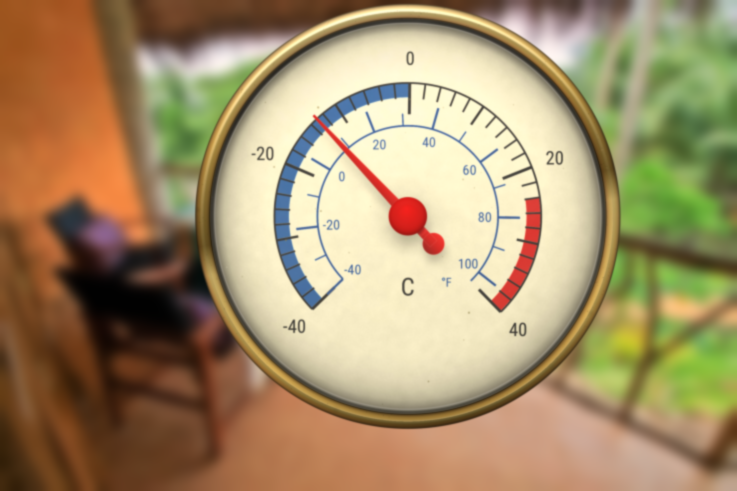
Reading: -13 °C
